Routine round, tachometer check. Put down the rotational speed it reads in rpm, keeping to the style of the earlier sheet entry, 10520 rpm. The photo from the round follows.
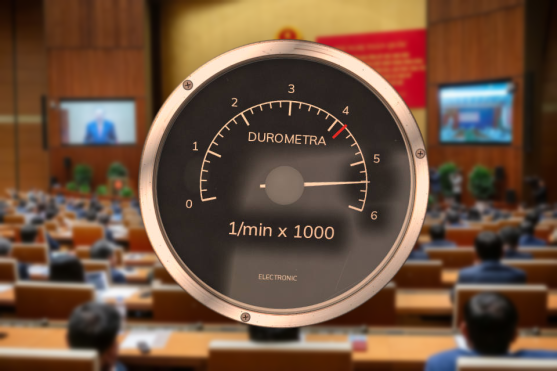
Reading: 5400 rpm
